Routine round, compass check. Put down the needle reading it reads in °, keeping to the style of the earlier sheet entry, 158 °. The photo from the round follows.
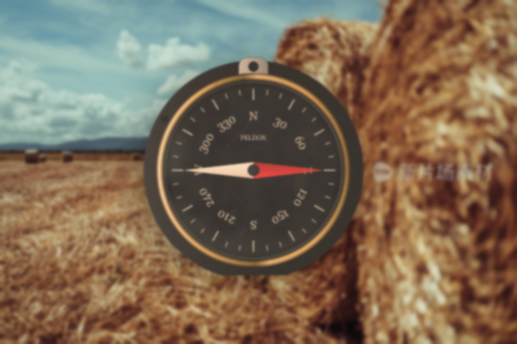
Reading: 90 °
